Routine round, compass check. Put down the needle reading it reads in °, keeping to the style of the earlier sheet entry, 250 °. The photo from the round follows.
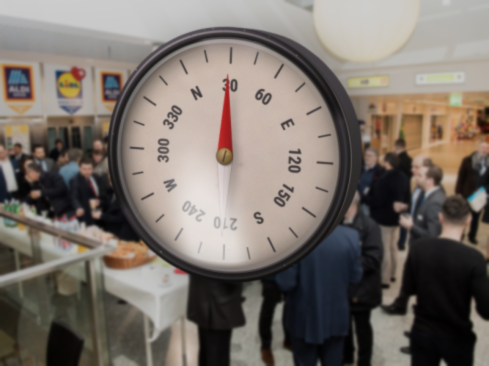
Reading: 30 °
